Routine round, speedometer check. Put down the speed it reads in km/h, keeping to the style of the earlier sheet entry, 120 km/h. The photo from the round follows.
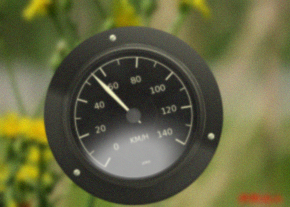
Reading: 55 km/h
